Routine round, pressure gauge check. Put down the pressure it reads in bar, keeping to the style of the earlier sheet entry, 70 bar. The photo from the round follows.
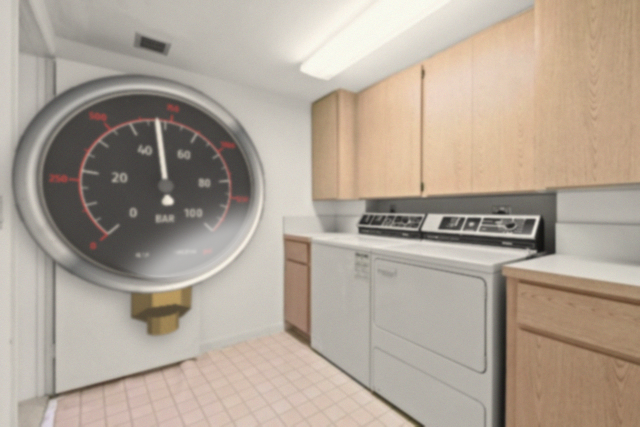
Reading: 47.5 bar
